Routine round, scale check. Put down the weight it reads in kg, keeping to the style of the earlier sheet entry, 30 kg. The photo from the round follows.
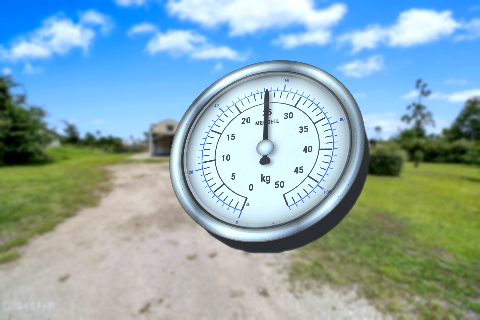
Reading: 25 kg
